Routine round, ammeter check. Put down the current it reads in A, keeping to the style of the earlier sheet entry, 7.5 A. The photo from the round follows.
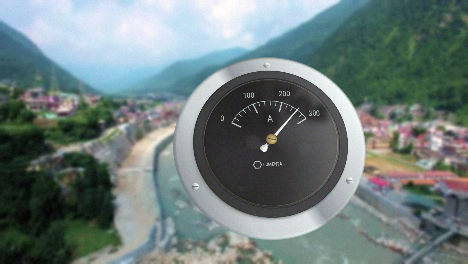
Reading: 260 A
